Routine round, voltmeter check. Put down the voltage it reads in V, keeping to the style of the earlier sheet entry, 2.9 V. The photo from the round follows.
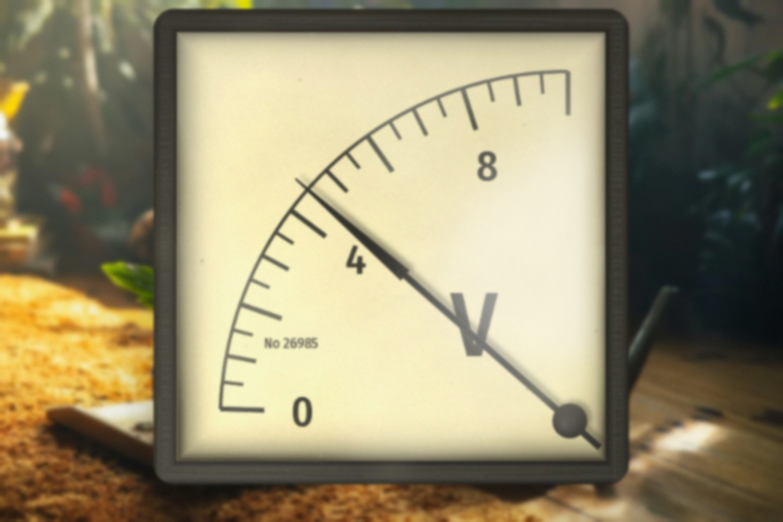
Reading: 4.5 V
